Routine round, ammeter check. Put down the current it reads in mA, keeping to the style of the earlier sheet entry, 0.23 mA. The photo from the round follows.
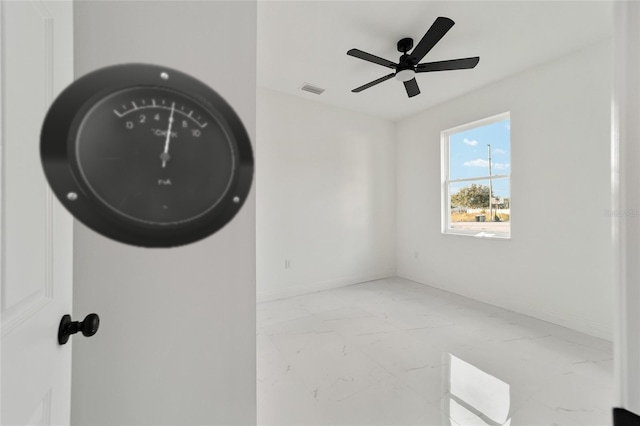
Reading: 6 mA
